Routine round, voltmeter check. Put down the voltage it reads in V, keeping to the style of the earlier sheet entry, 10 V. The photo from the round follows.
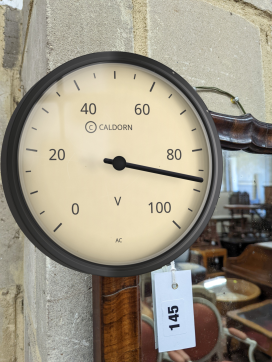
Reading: 87.5 V
